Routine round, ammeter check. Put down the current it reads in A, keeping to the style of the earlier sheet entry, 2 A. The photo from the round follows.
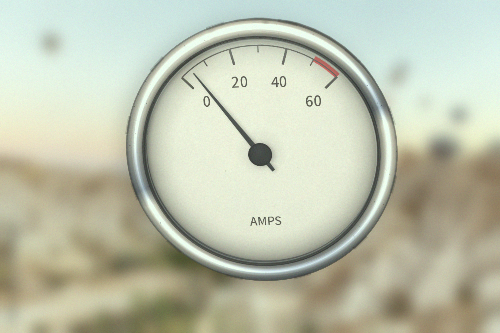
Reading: 5 A
